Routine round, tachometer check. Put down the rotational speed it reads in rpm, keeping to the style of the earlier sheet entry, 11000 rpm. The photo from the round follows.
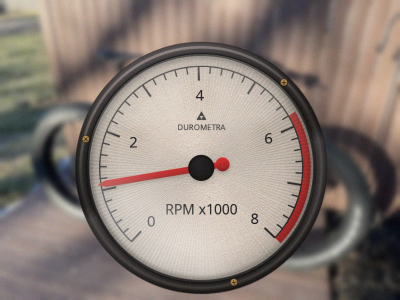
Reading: 1100 rpm
